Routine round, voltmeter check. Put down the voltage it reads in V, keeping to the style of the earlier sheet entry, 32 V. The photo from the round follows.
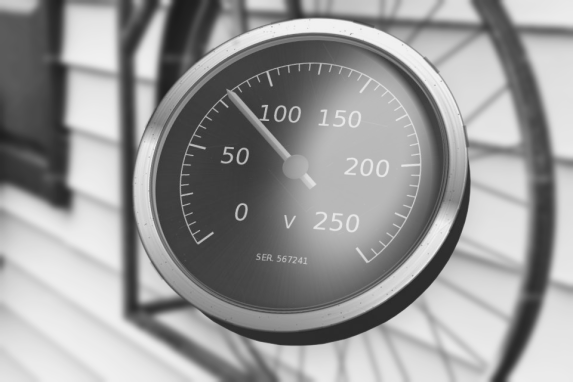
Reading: 80 V
